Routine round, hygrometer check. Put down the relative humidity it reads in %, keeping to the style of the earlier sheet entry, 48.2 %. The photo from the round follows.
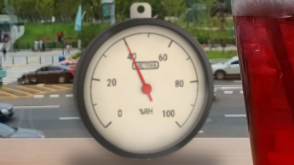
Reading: 40 %
